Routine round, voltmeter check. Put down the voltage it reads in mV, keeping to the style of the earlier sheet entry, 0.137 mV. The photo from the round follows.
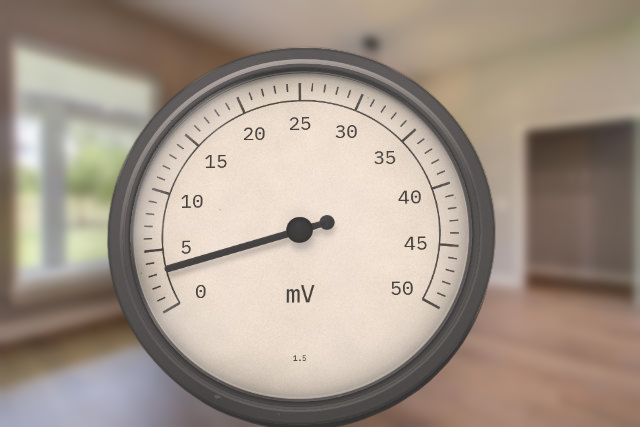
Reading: 3 mV
